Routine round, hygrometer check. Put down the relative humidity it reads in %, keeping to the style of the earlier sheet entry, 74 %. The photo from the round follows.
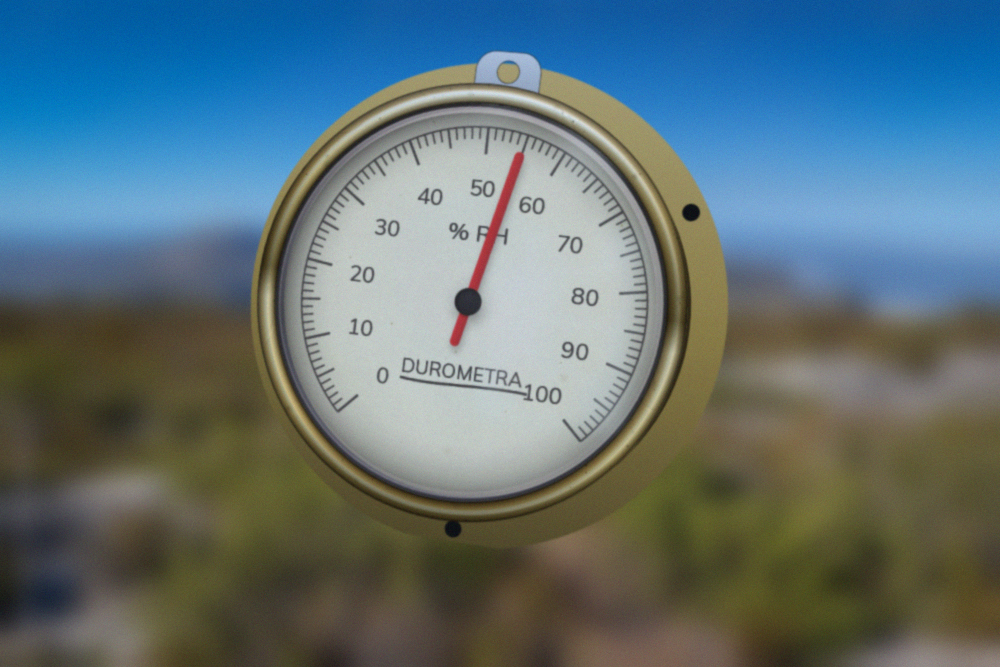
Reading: 55 %
